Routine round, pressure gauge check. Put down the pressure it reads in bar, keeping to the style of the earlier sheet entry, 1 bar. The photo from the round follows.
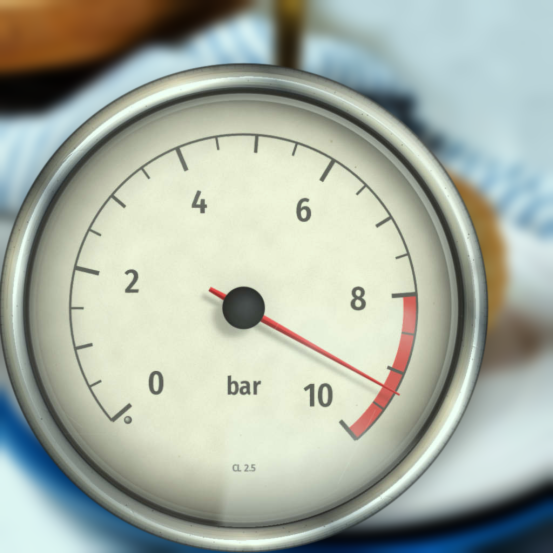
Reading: 9.25 bar
